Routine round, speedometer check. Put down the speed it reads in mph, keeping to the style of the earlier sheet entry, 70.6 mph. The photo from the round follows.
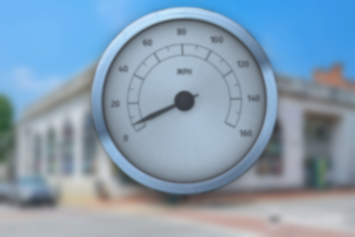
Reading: 5 mph
